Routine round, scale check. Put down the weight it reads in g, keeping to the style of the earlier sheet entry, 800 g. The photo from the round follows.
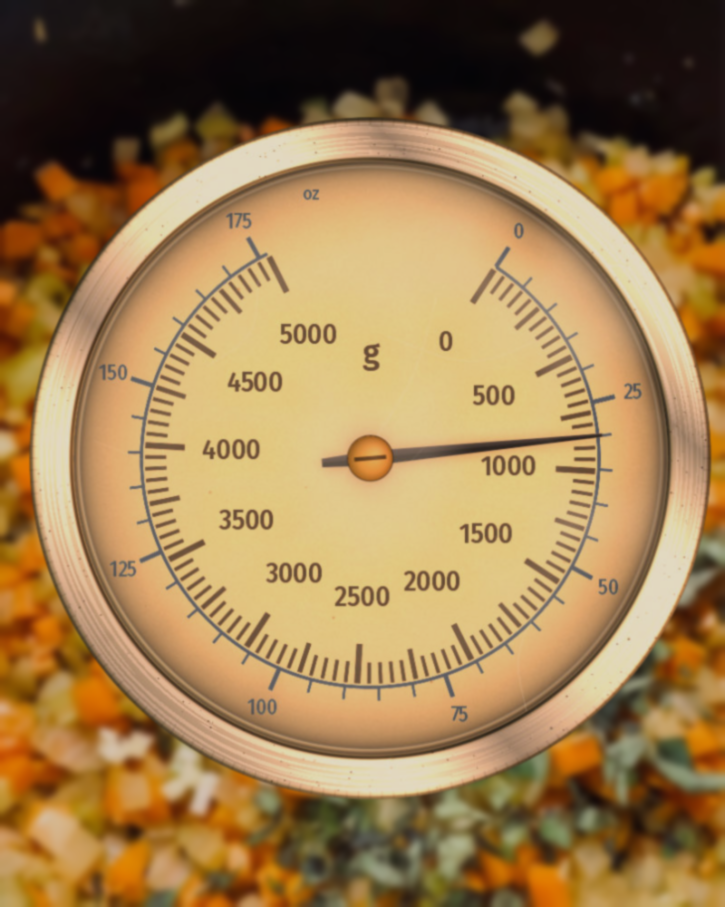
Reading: 850 g
